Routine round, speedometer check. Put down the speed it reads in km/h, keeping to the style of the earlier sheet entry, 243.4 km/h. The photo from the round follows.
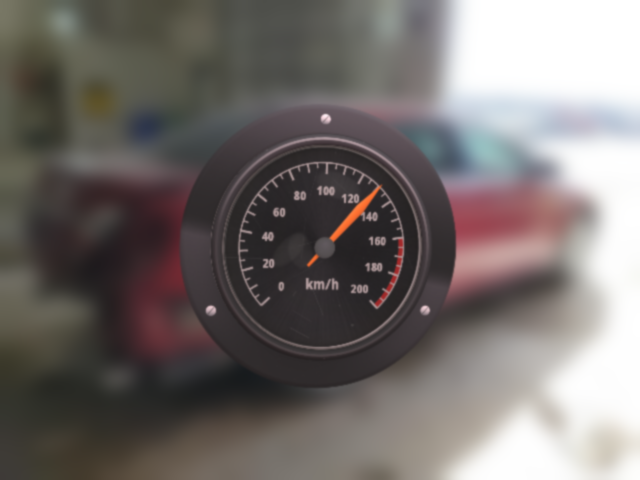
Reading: 130 km/h
